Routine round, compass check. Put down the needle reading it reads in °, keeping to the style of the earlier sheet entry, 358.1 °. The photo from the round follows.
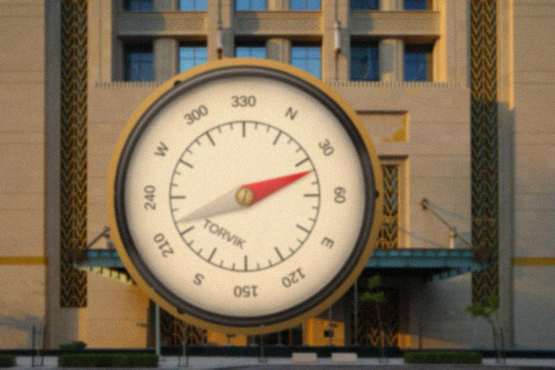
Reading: 40 °
